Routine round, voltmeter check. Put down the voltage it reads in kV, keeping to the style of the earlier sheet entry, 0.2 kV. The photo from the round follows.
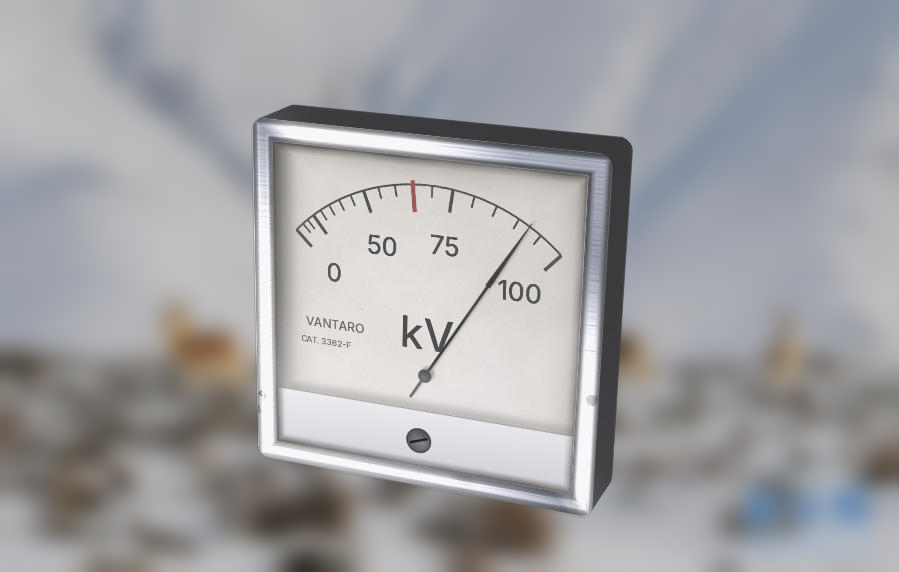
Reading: 92.5 kV
